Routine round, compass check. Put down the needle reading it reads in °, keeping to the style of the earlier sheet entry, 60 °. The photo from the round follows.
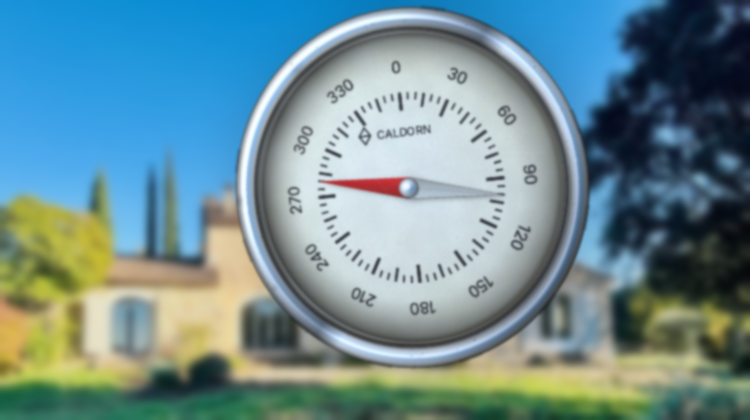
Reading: 280 °
